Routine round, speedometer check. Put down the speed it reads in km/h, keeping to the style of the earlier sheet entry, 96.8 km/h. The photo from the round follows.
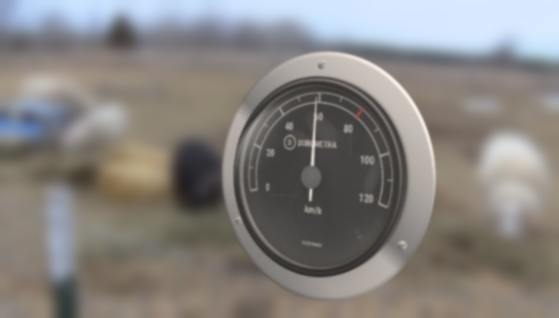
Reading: 60 km/h
